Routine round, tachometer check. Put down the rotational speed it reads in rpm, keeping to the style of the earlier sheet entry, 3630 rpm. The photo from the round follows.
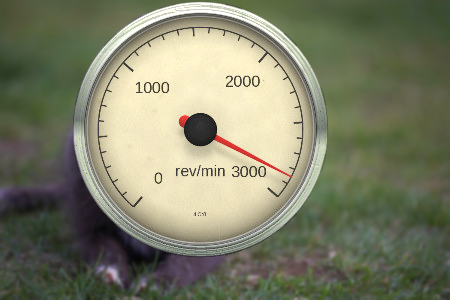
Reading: 2850 rpm
